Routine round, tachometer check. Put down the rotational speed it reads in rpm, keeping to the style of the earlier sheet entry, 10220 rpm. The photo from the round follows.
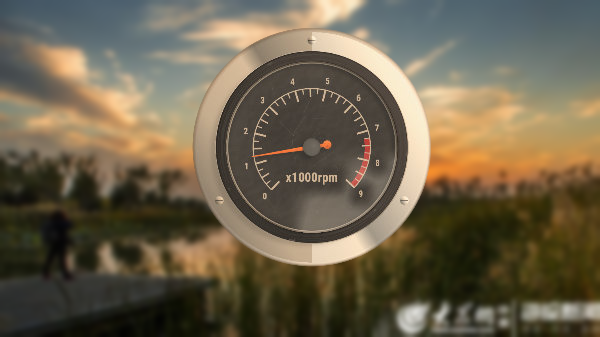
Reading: 1250 rpm
